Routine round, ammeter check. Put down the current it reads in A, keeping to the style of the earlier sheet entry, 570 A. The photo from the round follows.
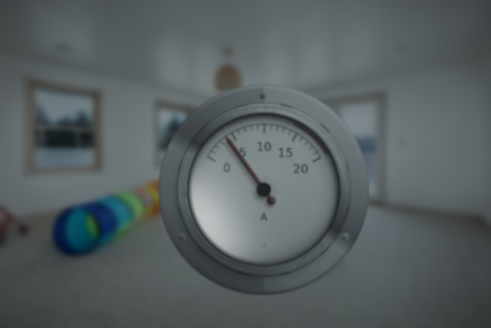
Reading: 4 A
